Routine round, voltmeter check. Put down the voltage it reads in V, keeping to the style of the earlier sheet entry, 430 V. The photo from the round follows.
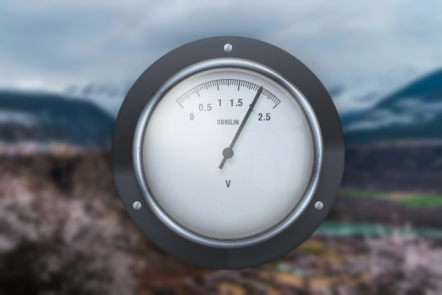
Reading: 2 V
